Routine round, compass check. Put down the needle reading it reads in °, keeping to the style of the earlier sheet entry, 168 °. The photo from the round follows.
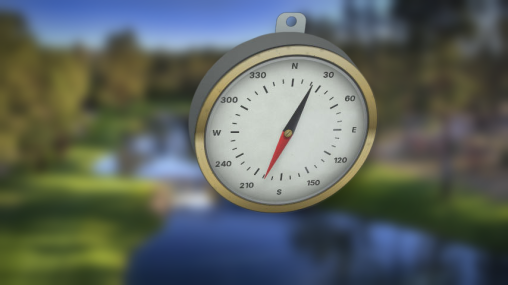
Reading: 200 °
